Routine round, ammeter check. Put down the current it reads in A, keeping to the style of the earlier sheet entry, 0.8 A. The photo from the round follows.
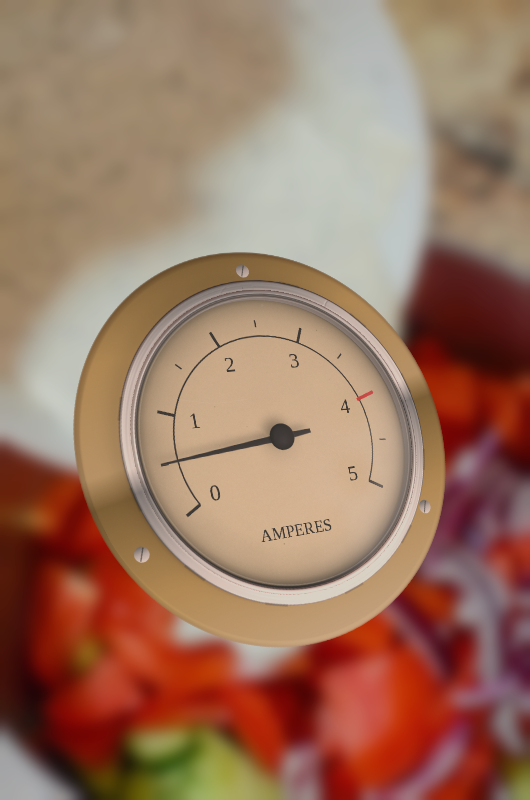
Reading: 0.5 A
